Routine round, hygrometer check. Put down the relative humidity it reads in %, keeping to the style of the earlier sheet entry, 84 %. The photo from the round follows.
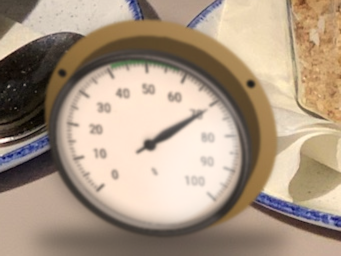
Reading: 70 %
